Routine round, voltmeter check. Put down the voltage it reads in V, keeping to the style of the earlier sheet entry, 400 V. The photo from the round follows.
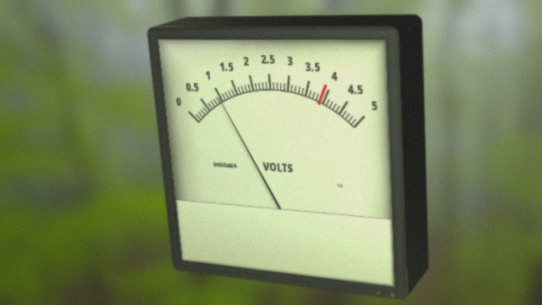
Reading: 1 V
